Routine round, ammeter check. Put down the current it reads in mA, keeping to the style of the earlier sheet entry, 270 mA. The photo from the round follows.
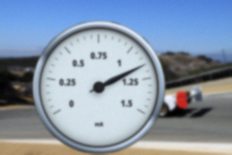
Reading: 1.15 mA
